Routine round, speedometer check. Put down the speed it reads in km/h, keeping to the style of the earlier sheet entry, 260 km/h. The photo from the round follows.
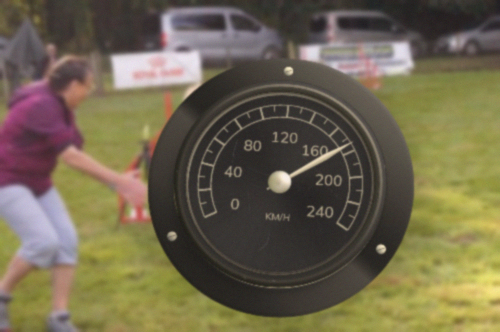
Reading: 175 km/h
